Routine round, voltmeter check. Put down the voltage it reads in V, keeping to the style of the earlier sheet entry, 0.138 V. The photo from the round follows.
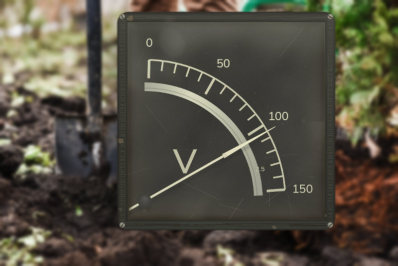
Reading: 105 V
